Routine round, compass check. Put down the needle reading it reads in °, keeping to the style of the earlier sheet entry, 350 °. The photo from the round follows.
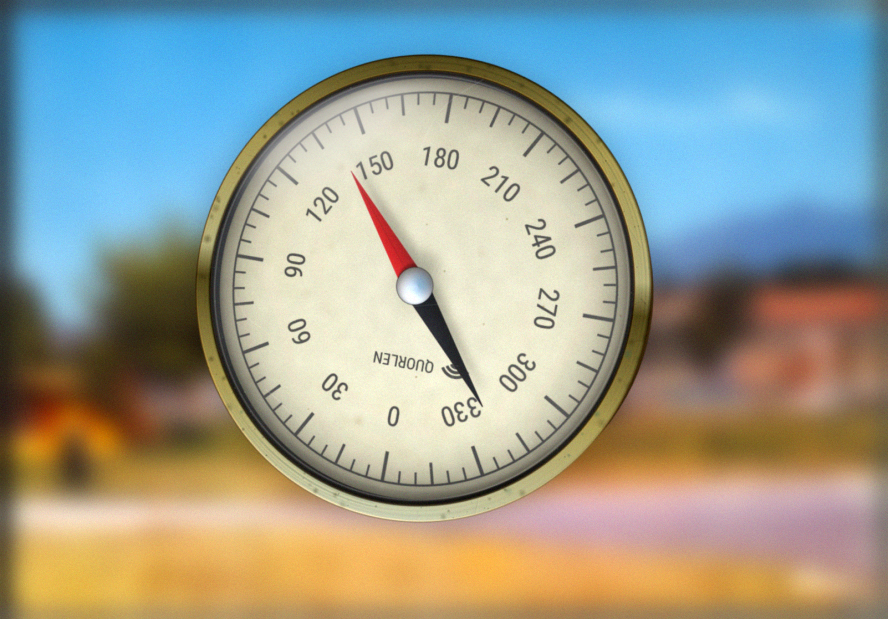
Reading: 140 °
